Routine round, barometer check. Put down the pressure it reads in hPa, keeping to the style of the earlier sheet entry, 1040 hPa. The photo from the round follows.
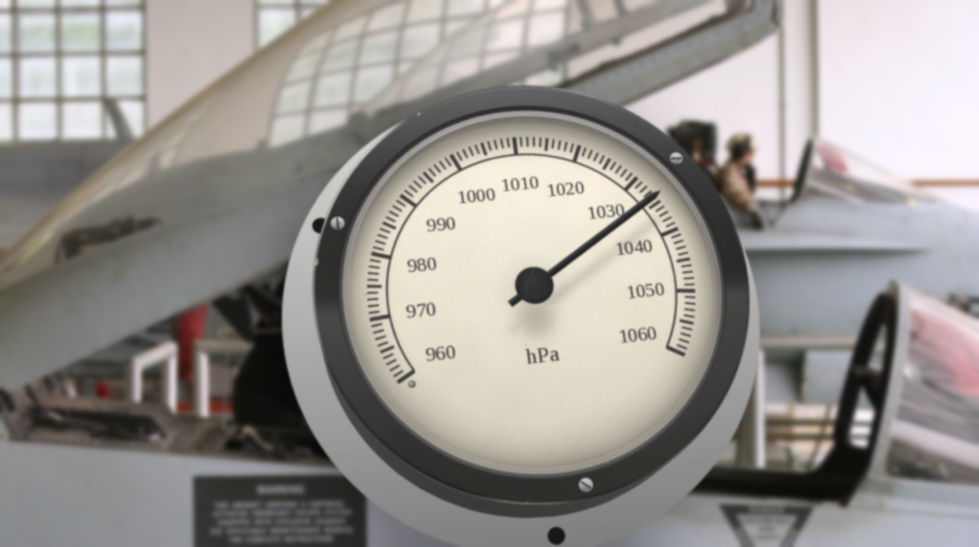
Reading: 1034 hPa
